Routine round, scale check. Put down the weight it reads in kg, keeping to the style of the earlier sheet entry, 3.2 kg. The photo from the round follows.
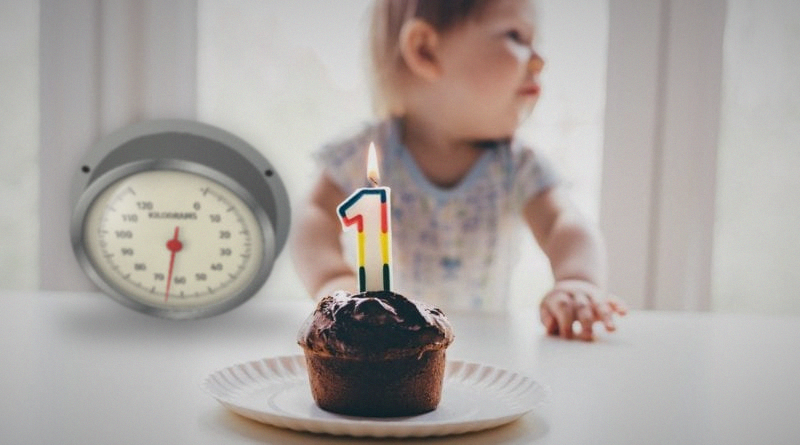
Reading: 65 kg
